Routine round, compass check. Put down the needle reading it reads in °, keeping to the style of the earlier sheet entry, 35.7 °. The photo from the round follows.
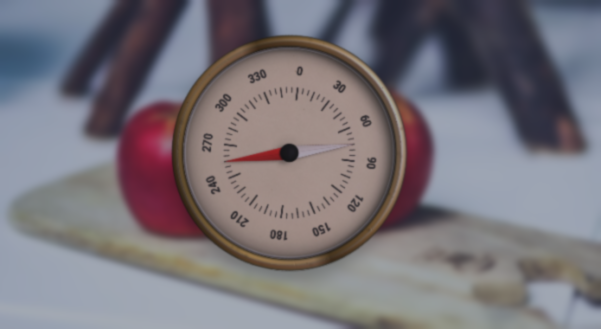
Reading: 255 °
